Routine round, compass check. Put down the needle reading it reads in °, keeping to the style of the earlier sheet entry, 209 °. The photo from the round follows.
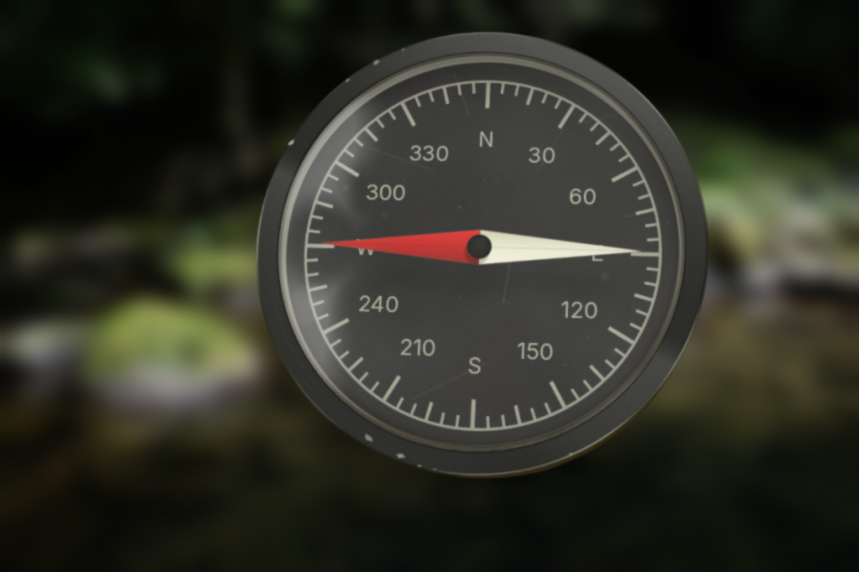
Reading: 270 °
